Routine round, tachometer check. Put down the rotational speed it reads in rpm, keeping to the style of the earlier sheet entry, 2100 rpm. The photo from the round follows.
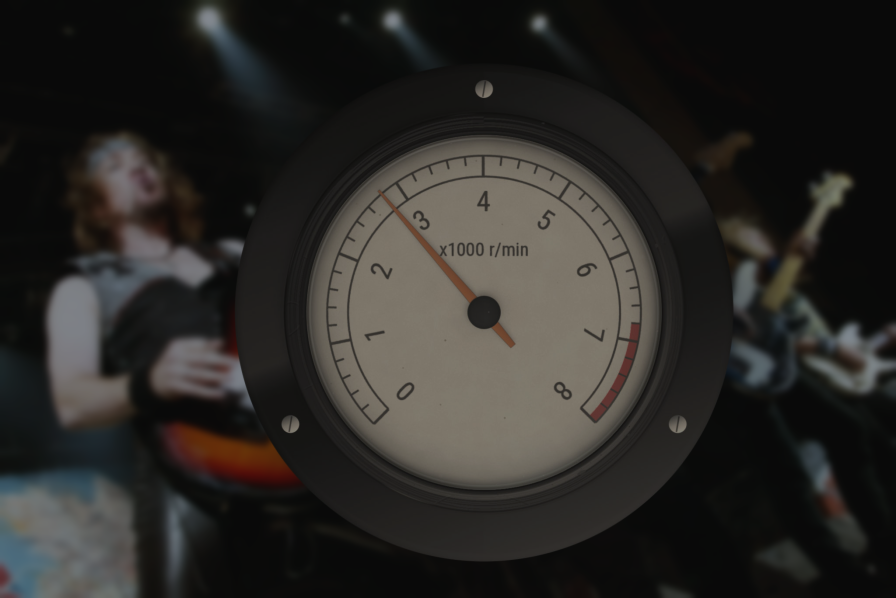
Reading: 2800 rpm
